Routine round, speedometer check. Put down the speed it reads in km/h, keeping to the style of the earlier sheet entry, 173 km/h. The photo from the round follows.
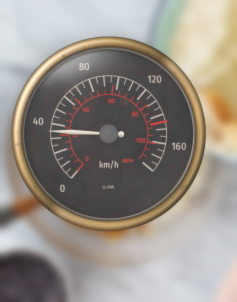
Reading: 35 km/h
